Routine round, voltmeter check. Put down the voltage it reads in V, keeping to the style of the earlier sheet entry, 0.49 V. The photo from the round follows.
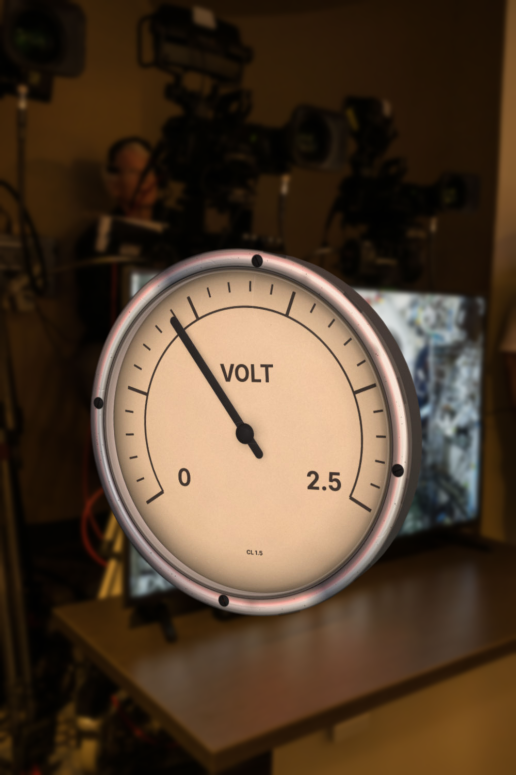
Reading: 0.9 V
